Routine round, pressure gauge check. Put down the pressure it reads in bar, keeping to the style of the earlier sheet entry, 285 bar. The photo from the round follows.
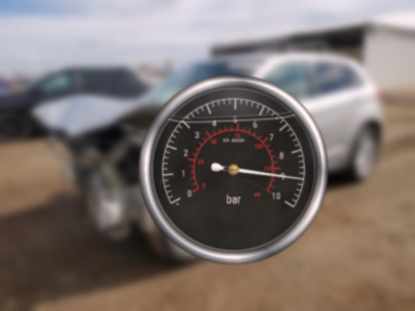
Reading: 9 bar
